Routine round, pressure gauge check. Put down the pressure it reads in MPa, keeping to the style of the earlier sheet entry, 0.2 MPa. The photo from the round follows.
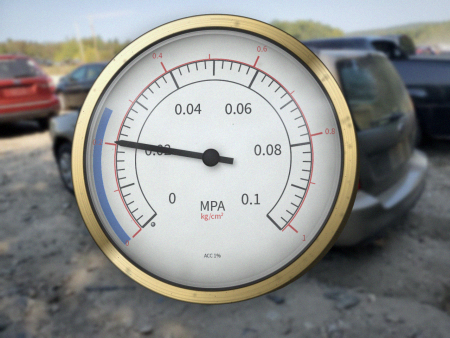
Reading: 0.02 MPa
